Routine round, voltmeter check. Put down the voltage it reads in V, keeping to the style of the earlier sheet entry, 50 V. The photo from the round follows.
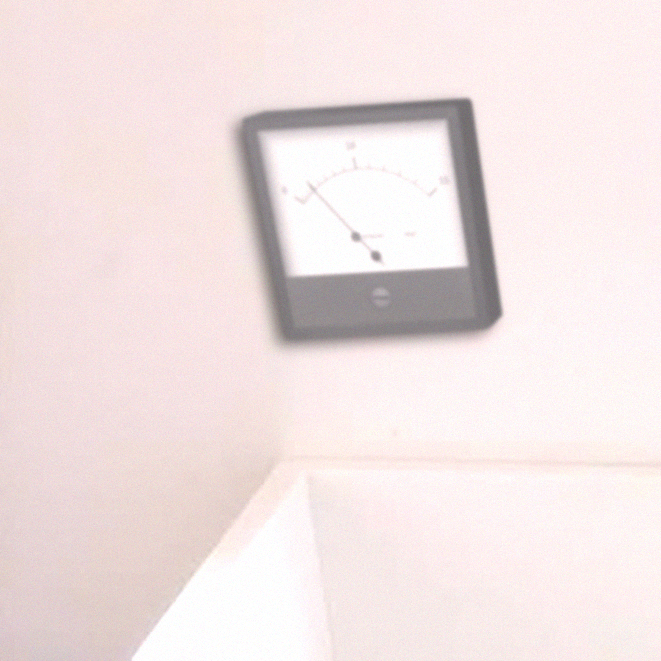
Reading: 5 V
